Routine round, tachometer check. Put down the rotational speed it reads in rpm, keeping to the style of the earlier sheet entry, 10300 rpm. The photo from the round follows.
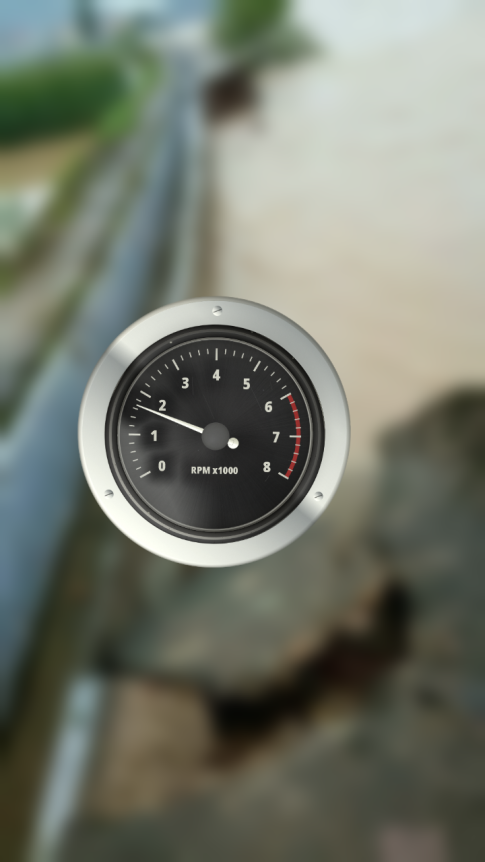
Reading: 1700 rpm
